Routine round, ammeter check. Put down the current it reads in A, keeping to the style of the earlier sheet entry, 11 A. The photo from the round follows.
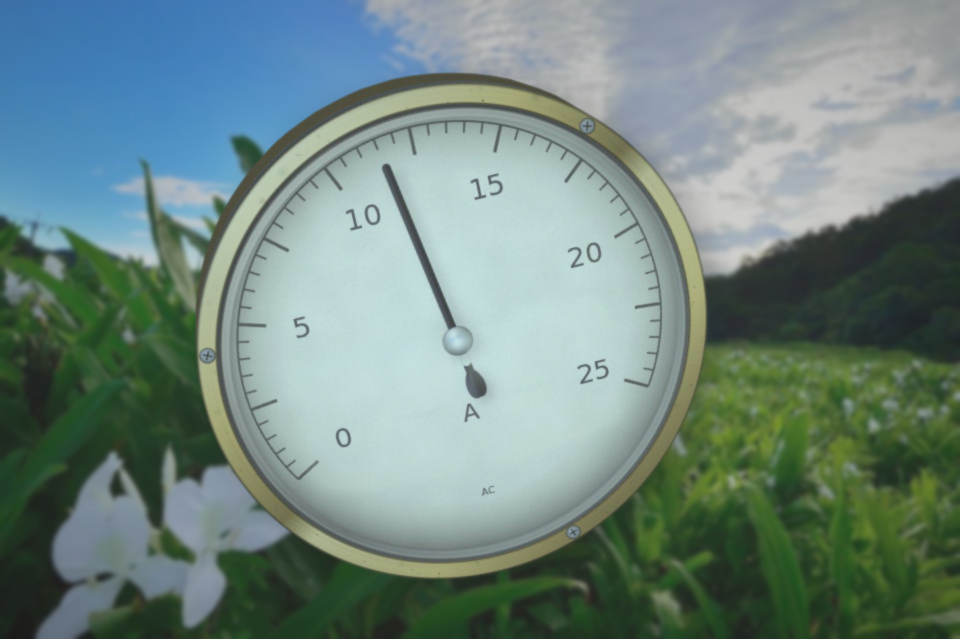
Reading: 11.5 A
